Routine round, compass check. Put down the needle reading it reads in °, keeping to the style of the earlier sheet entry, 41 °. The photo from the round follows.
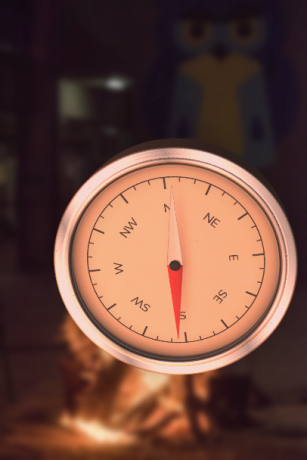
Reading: 185 °
